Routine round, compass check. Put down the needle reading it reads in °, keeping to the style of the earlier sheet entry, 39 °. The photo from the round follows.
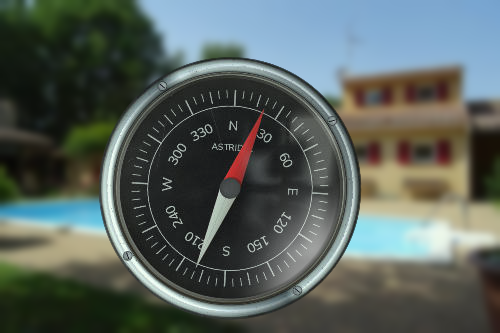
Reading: 20 °
